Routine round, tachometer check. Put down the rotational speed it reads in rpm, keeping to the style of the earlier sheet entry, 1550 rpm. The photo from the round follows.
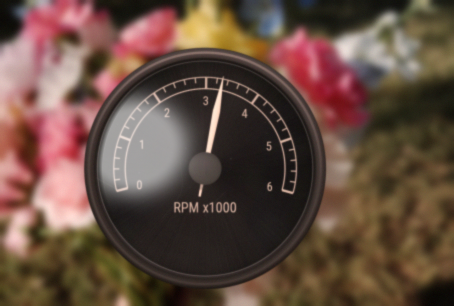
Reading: 3300 rpm
